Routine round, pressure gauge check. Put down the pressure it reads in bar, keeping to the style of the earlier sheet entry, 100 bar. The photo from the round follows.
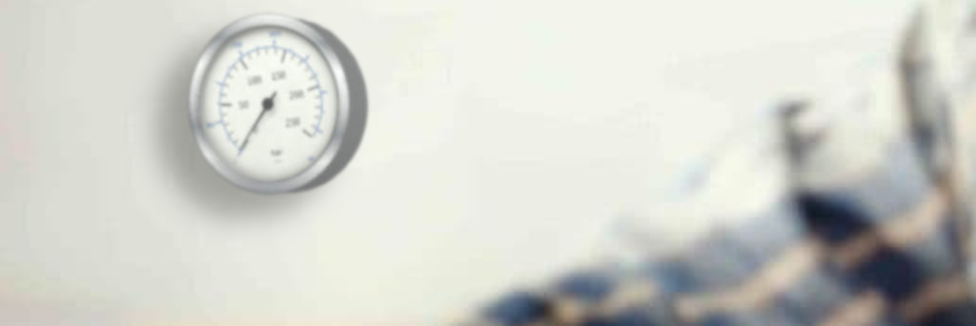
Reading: 0 bar
